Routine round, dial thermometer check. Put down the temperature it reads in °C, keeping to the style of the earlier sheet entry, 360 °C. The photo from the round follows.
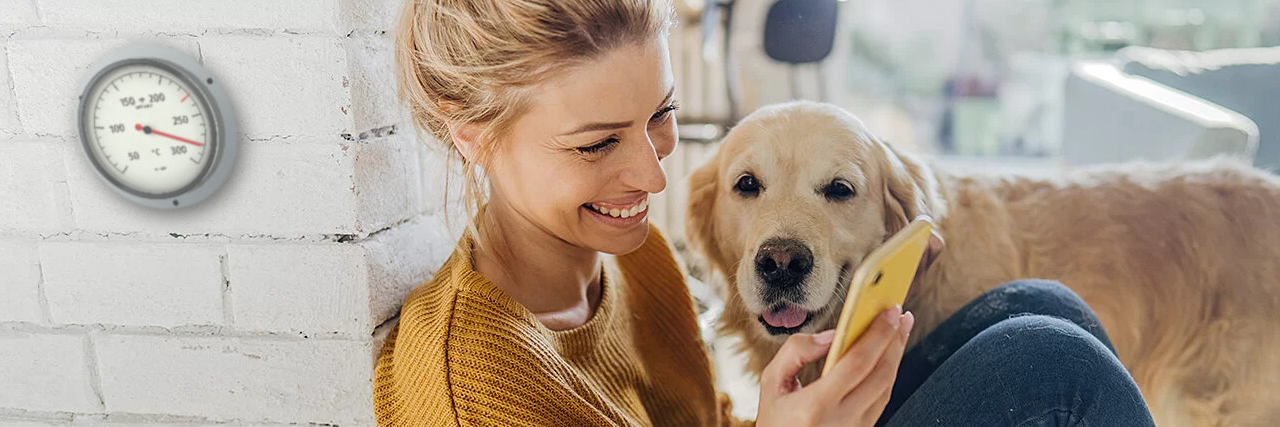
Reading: 280 °C
